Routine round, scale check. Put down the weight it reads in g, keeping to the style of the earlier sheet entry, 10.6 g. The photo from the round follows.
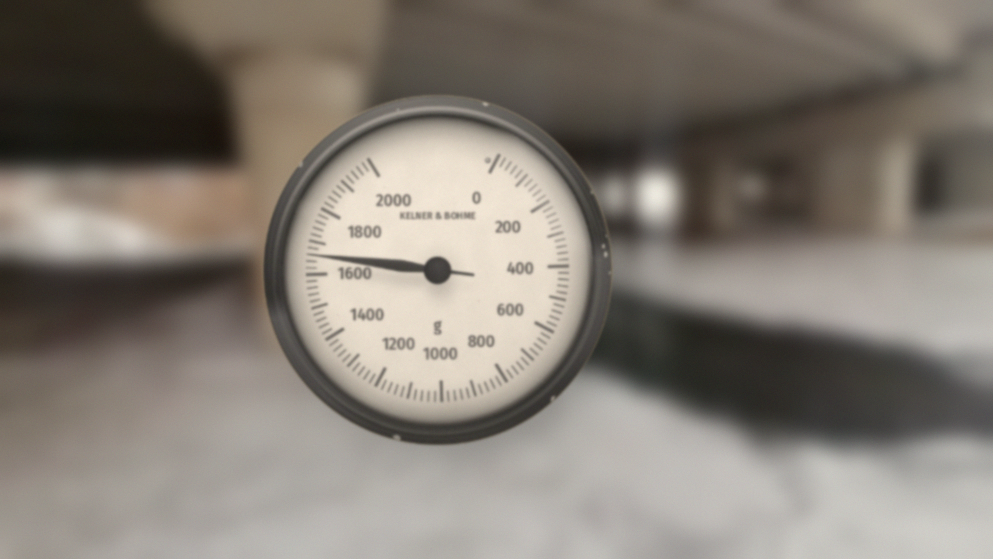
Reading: 1660 g
